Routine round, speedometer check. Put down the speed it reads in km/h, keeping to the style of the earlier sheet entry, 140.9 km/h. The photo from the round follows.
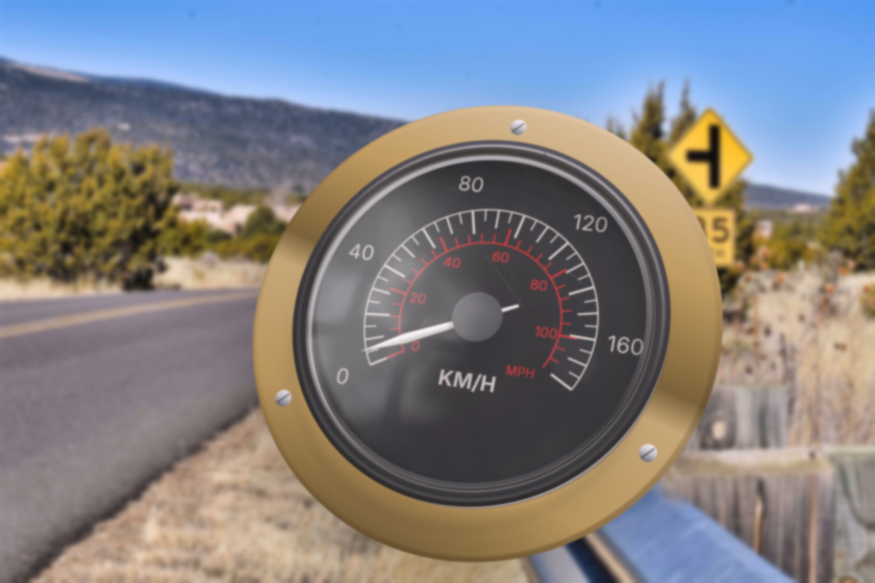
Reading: 5 km/h
